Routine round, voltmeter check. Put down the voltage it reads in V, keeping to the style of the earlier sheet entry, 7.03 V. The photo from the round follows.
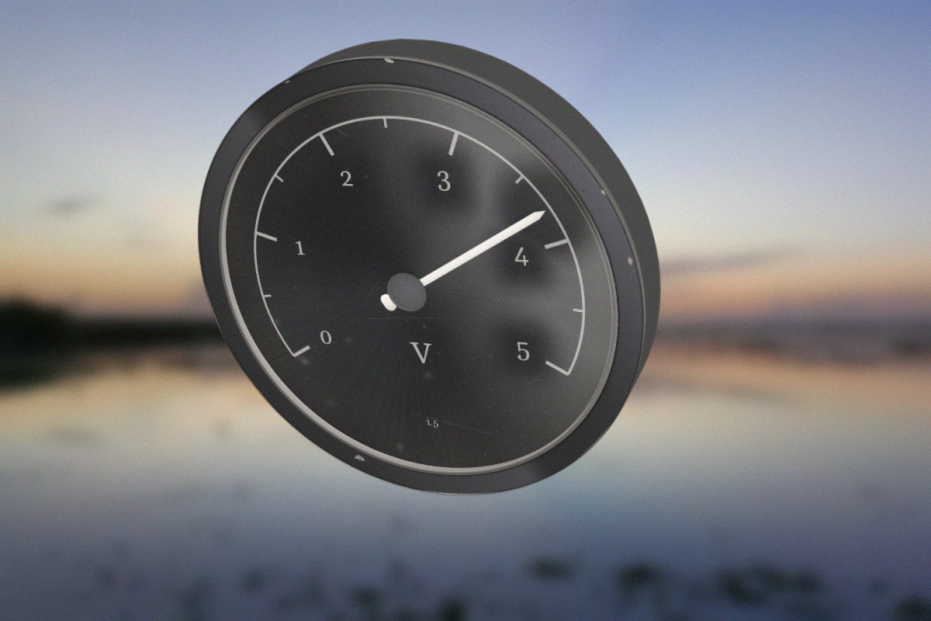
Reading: 3.75 V
